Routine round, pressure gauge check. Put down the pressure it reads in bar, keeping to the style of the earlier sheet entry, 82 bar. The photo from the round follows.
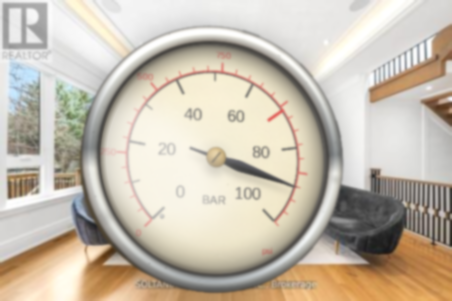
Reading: 90 bar
